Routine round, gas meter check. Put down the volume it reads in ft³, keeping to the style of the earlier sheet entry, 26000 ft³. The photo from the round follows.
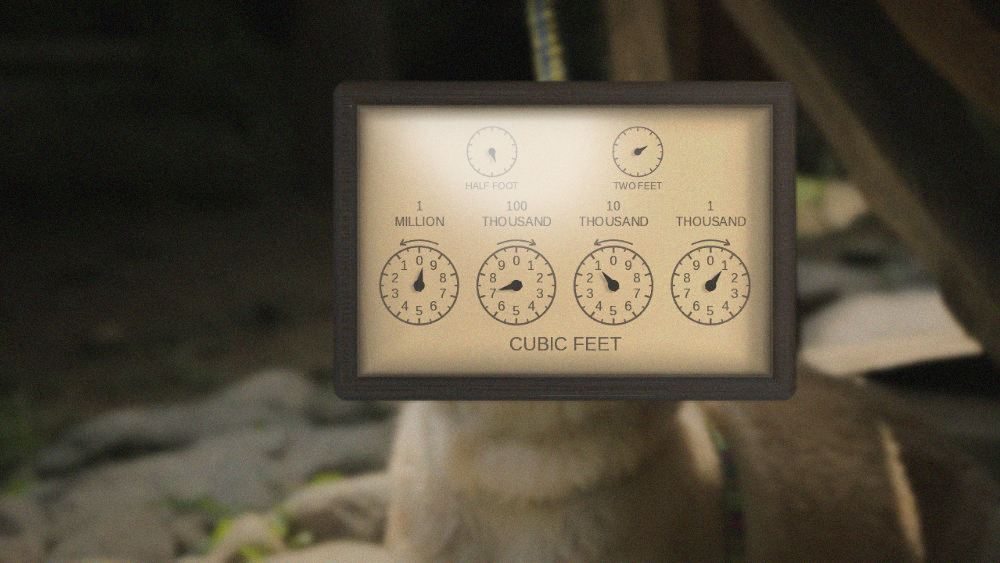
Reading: 971100 ft³
